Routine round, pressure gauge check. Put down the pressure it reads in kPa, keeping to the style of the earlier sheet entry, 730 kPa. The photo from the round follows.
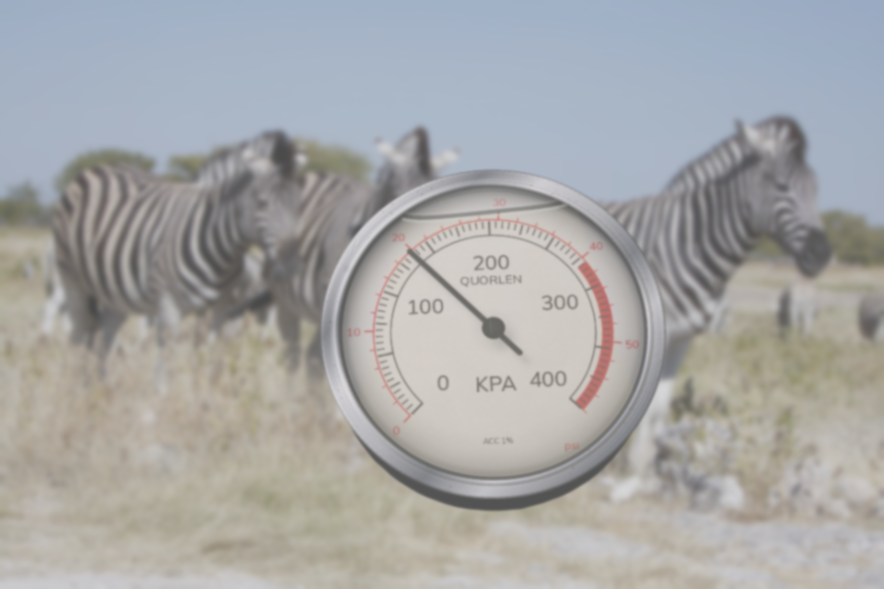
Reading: 135 kPa
